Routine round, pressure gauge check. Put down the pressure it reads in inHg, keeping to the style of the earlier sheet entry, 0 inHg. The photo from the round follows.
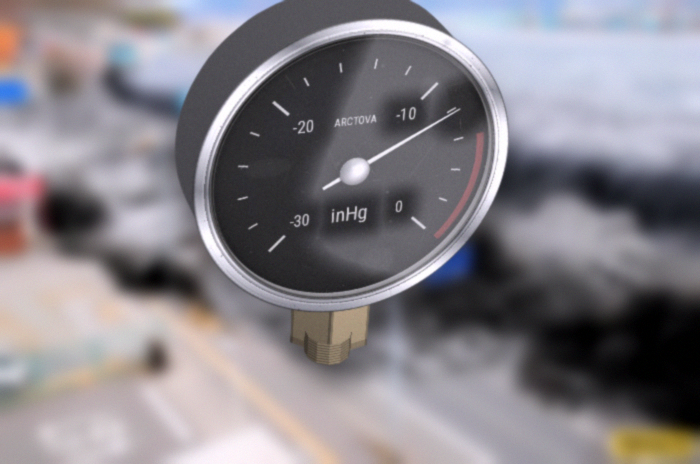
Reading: -8 inHg
